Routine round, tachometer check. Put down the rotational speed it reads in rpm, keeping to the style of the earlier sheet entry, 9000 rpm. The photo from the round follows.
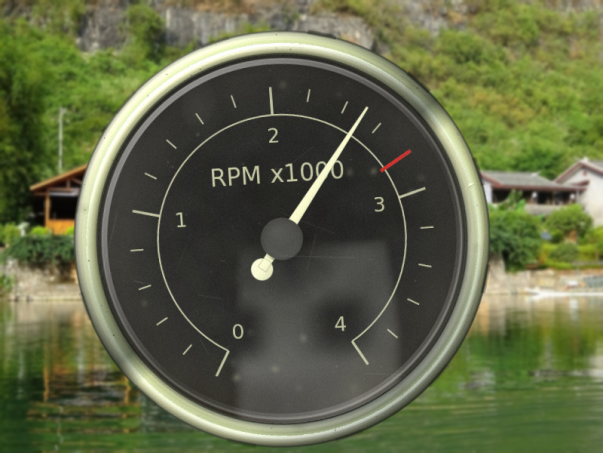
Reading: 2500 rpm
